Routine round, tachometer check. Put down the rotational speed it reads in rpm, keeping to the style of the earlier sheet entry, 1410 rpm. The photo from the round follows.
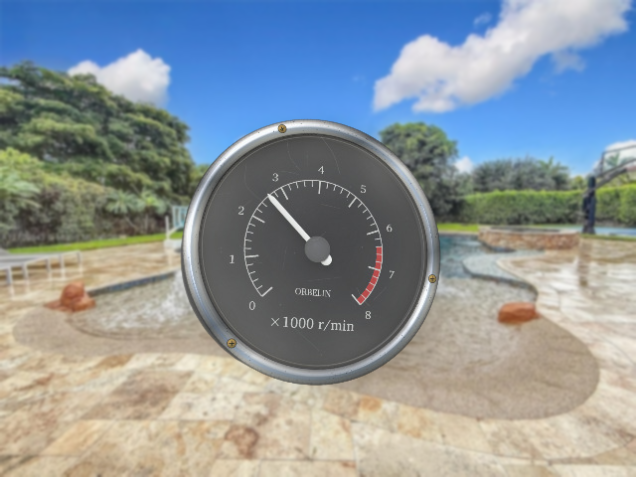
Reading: 2600 rpm
